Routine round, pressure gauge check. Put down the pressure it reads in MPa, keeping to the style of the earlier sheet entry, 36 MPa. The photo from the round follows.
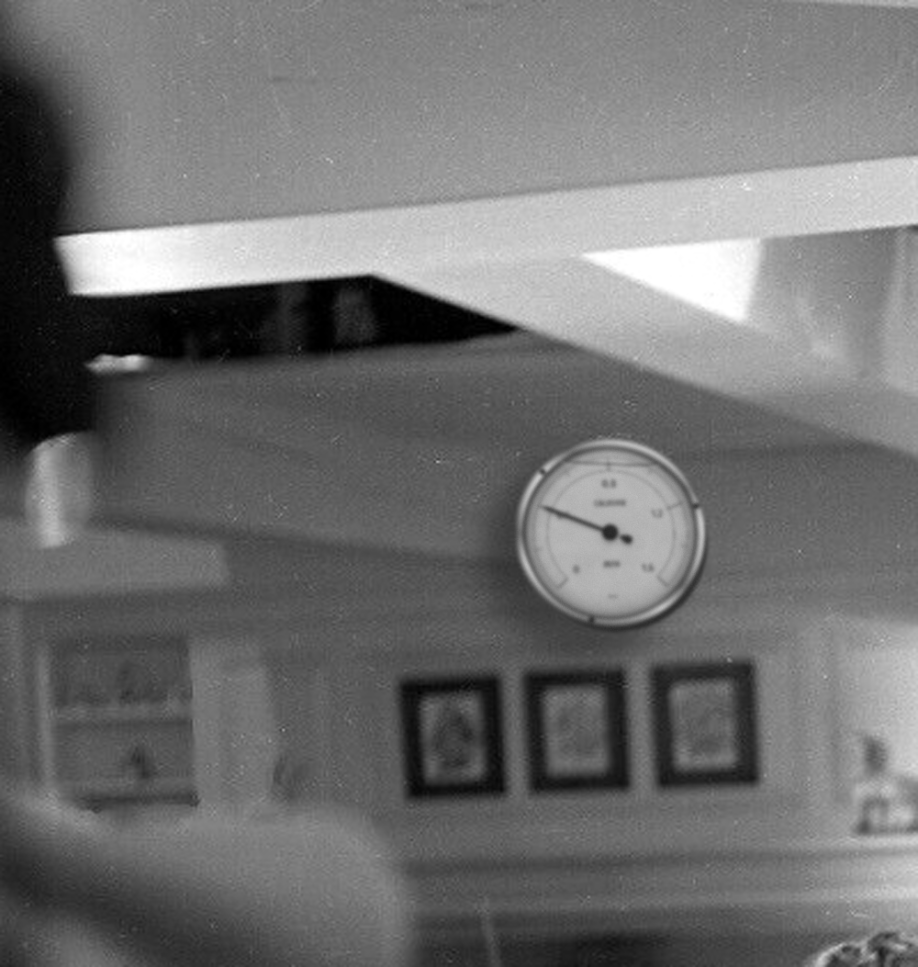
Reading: 0.4 MPa
